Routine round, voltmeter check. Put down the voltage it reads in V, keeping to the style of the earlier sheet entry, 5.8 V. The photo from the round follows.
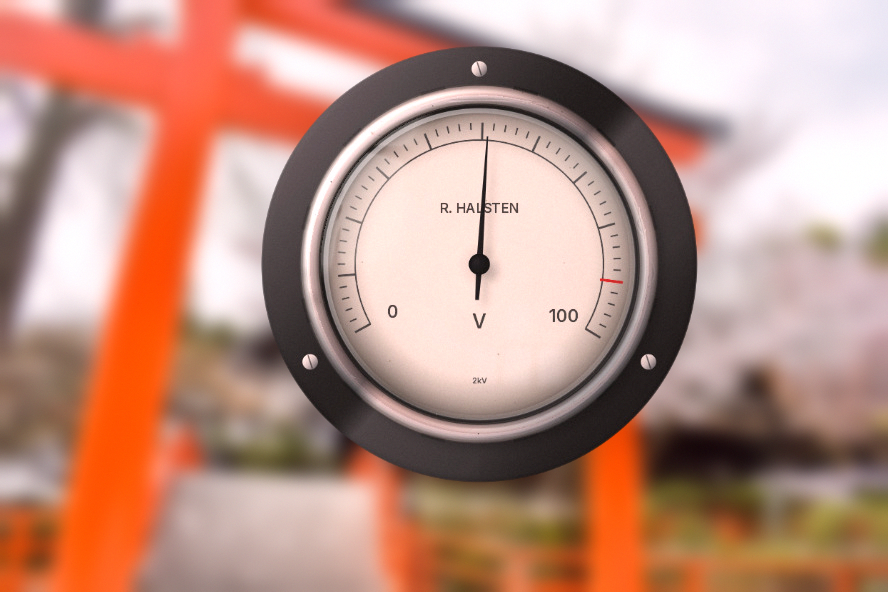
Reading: 51 V
